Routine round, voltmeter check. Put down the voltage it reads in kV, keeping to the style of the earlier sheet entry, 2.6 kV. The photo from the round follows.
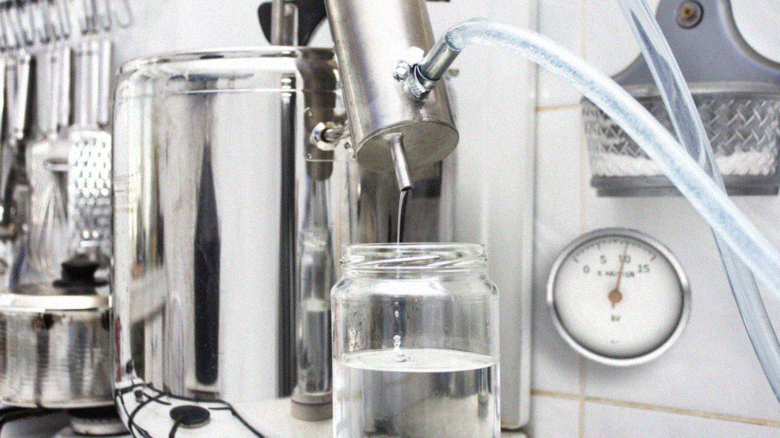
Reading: 10 kV
